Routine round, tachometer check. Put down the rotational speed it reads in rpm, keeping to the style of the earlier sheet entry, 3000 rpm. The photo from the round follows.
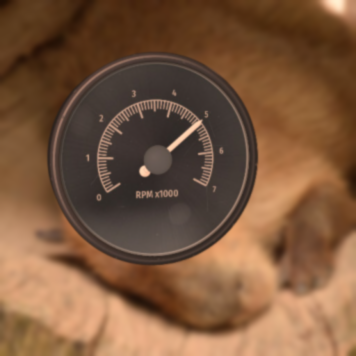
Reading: 5000 rpm
